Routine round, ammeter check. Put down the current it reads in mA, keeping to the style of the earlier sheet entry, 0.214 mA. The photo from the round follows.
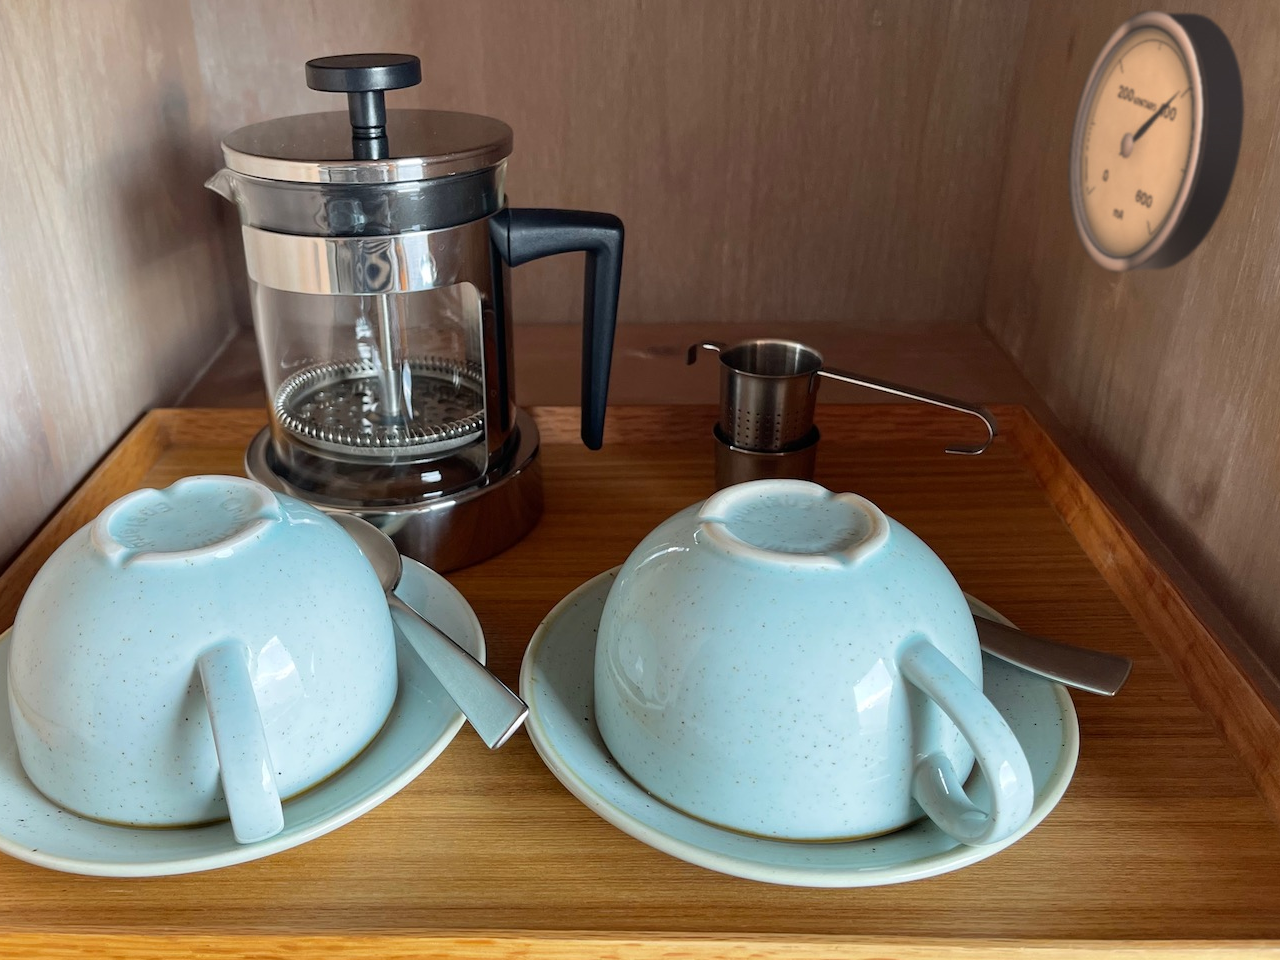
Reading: 400 mA
